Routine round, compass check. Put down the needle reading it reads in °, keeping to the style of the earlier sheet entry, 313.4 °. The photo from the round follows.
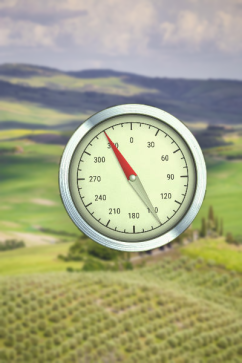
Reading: 330 °
